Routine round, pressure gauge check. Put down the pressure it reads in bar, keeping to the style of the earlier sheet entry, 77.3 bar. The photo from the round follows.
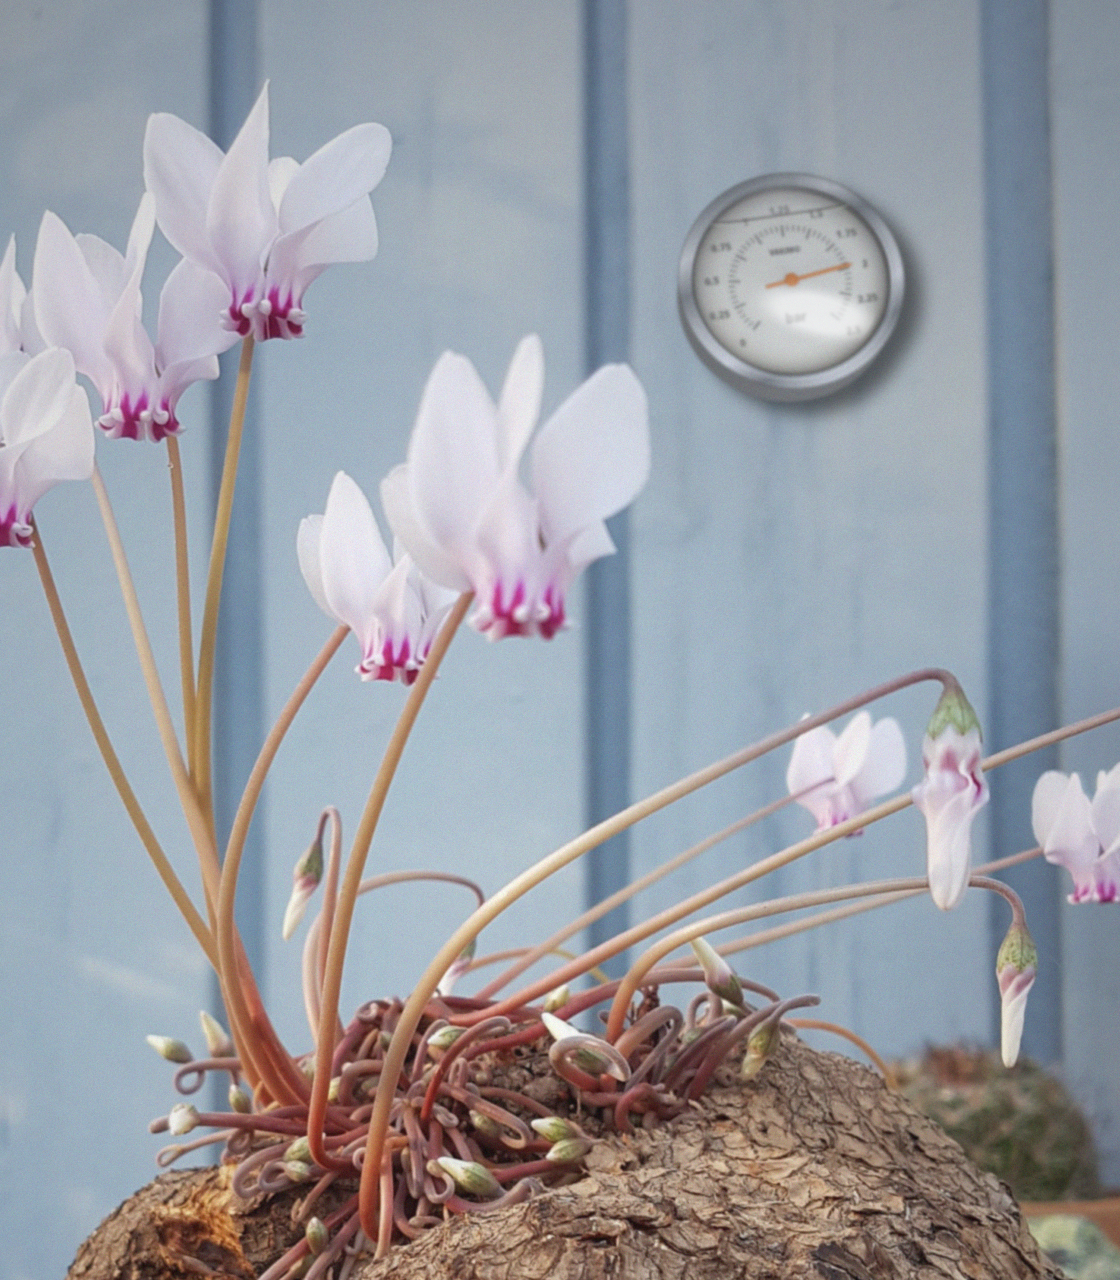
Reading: 2 bar
